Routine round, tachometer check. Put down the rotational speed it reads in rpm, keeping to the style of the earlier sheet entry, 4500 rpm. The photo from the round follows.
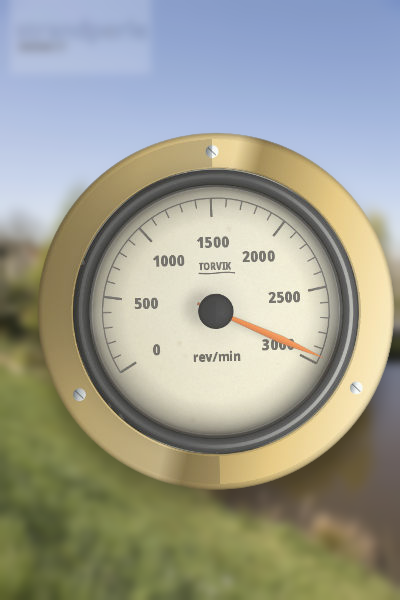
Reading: 2950 rpm
